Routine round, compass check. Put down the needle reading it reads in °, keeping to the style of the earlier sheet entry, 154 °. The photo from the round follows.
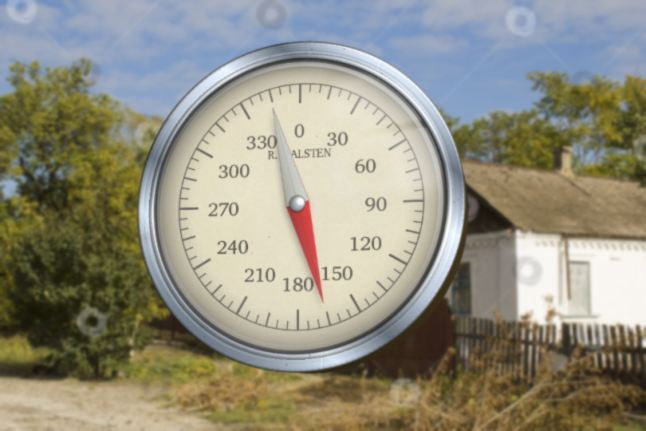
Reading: 165 °
